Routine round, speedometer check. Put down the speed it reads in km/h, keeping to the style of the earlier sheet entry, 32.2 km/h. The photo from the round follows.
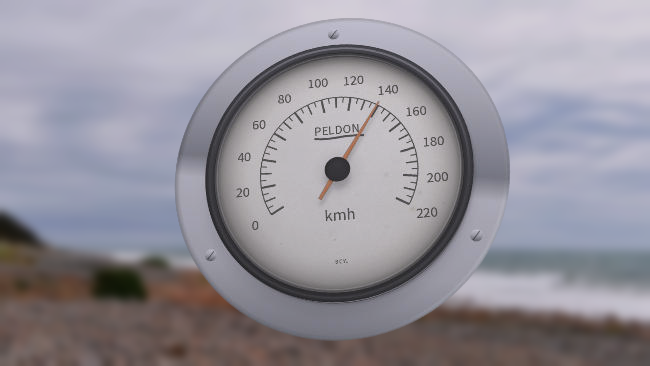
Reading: 140 km/h
